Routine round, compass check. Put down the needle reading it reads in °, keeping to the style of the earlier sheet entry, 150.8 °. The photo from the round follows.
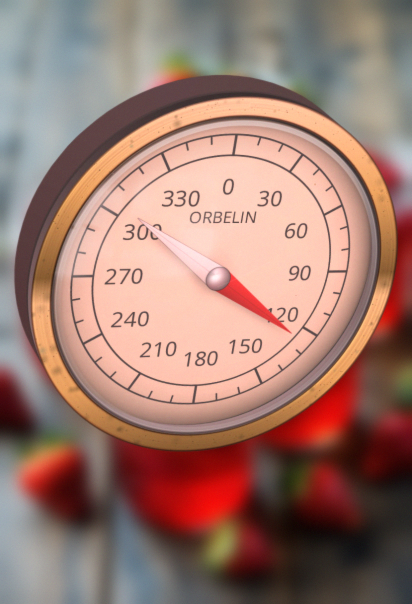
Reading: 125 °
